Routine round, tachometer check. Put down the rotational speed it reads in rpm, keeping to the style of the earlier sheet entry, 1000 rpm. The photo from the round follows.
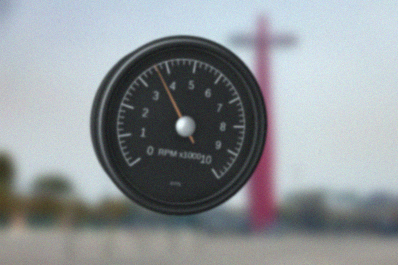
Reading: 3600 rpm
